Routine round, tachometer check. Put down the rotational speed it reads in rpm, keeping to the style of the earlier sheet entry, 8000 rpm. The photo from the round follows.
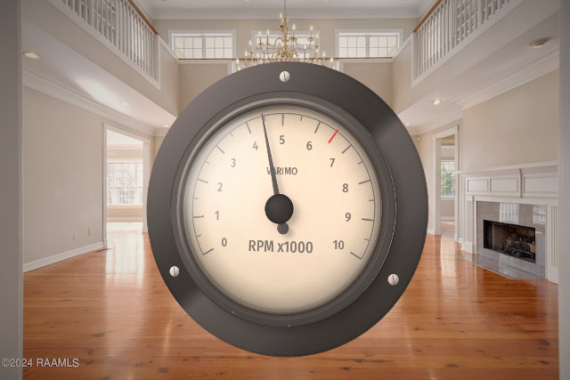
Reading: 4500 rpm
